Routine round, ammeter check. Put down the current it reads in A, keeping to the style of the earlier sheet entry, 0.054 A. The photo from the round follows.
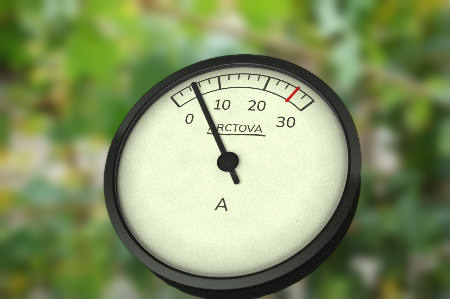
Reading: 5 A
